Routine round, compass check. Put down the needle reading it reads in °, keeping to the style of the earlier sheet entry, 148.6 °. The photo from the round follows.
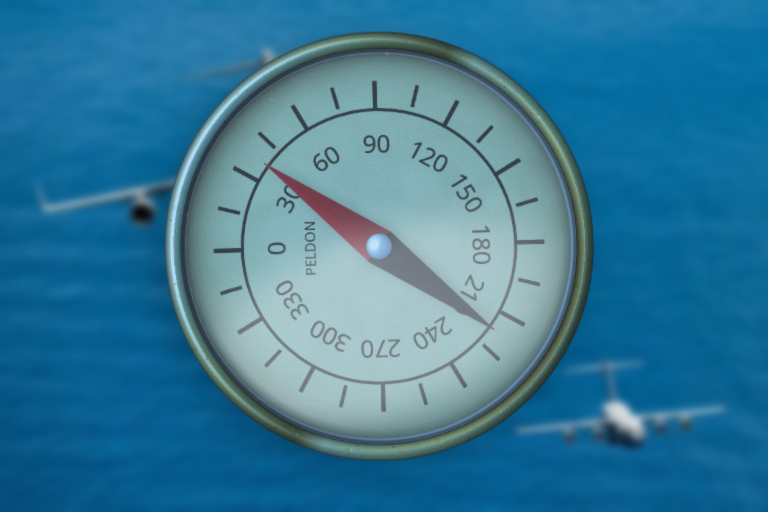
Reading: 37.5 °
